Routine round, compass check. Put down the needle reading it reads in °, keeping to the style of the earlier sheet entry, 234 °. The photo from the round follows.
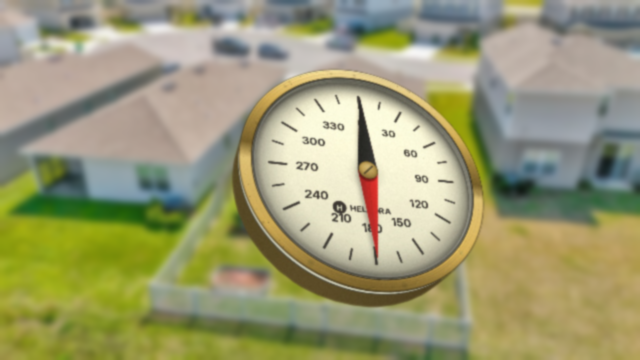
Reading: 180 °
